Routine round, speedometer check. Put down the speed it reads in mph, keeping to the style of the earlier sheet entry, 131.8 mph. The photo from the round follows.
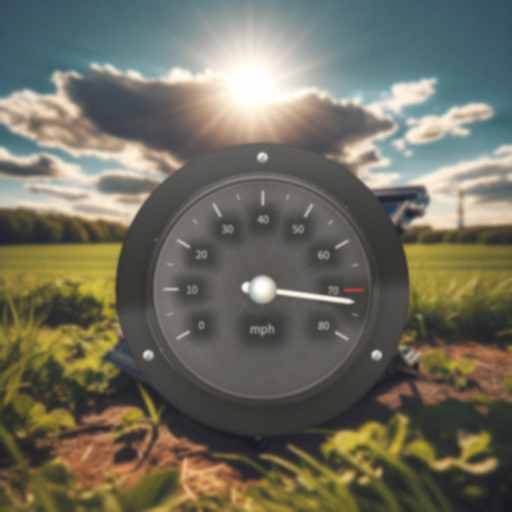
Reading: 72.5 mph
